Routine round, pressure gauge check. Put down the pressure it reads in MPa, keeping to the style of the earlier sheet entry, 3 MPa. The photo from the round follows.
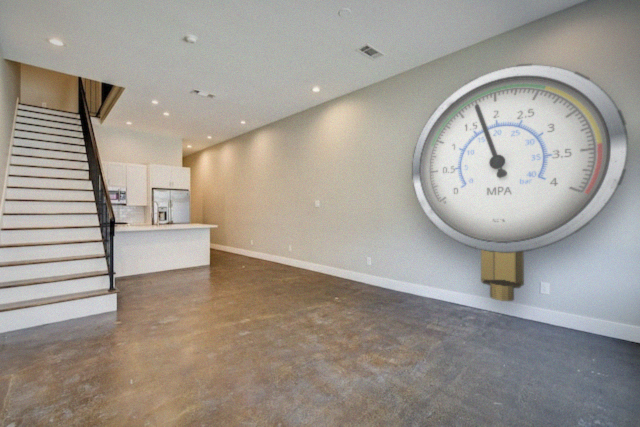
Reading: 1.75 MPa
